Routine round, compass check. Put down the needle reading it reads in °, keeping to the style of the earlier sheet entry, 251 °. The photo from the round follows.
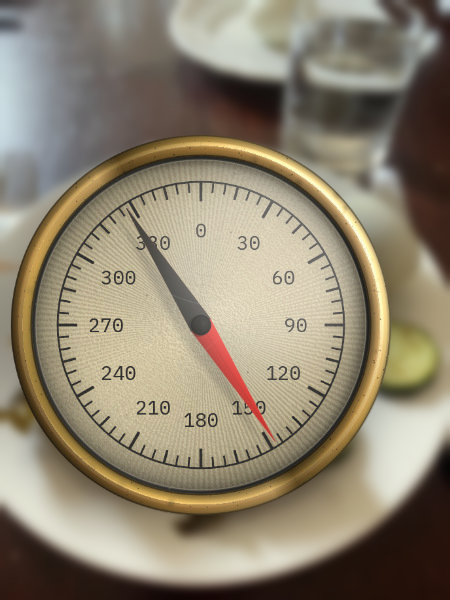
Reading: 147.5 °
